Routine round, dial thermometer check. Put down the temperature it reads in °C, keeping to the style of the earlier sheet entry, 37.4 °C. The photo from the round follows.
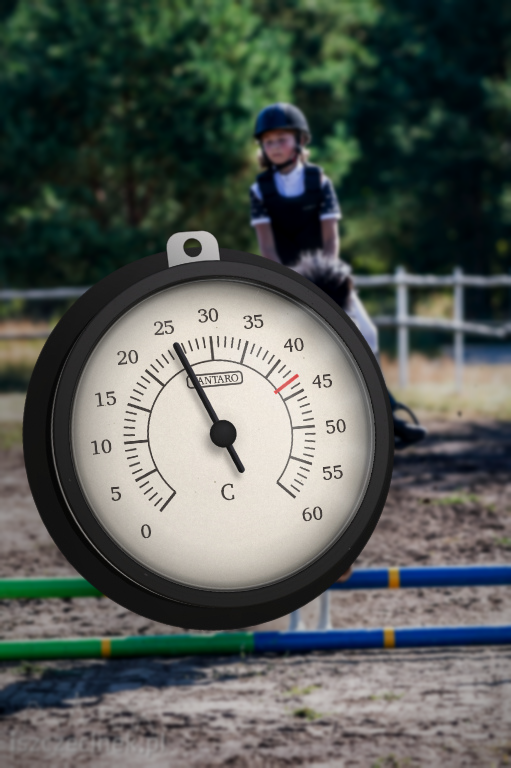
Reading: 25 °C
